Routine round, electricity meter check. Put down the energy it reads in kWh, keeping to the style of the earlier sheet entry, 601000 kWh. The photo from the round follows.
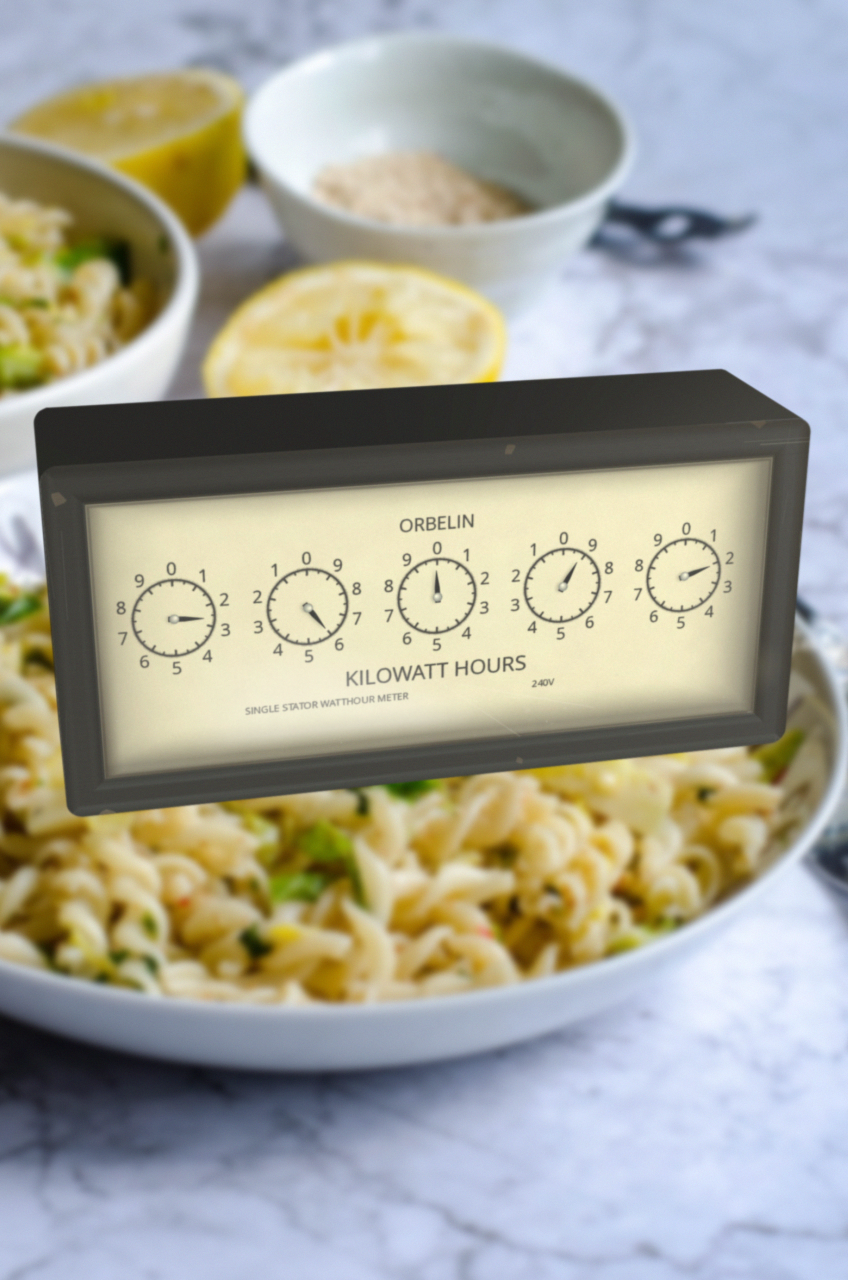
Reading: 25992 kWh
